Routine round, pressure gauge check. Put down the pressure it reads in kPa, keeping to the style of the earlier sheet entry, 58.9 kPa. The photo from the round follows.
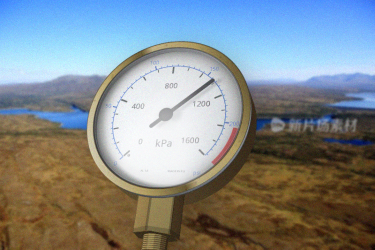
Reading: 1100 kPa
